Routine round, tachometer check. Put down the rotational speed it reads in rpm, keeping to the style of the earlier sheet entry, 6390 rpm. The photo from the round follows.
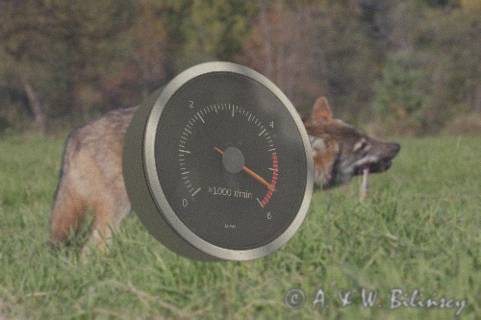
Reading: 5500 rpm
